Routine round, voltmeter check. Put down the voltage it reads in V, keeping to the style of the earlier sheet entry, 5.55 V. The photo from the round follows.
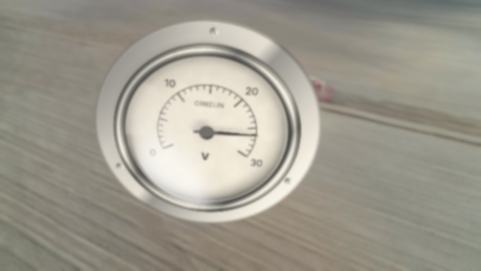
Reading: 26 V
